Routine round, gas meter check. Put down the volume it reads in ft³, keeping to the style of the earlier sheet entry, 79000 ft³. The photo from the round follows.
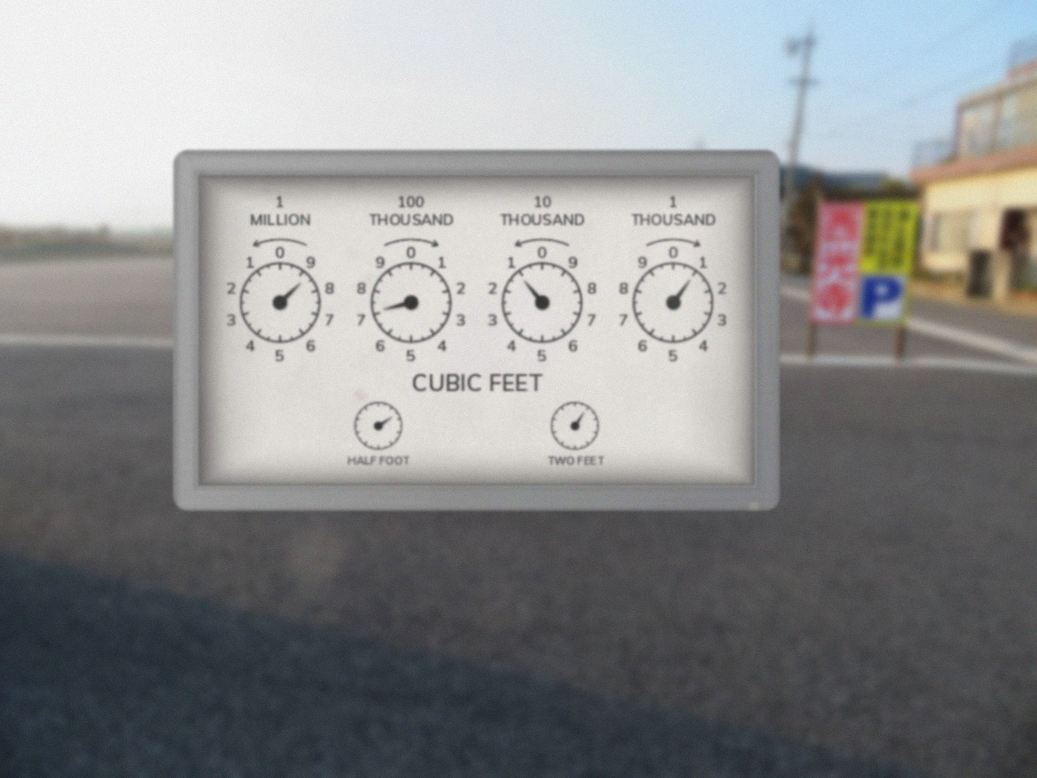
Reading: 871100 ft³
